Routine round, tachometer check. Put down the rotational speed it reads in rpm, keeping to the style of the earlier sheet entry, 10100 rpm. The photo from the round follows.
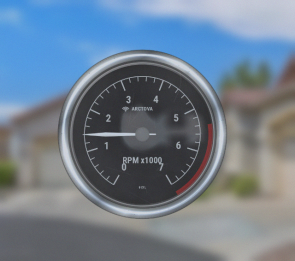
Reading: 1400 rpm
